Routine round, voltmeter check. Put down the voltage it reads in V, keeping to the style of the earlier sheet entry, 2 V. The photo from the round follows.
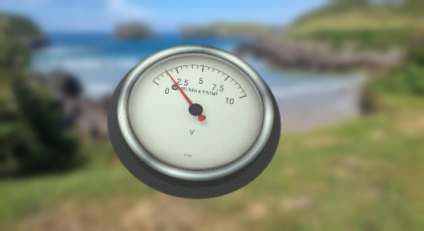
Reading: 1.5 V
